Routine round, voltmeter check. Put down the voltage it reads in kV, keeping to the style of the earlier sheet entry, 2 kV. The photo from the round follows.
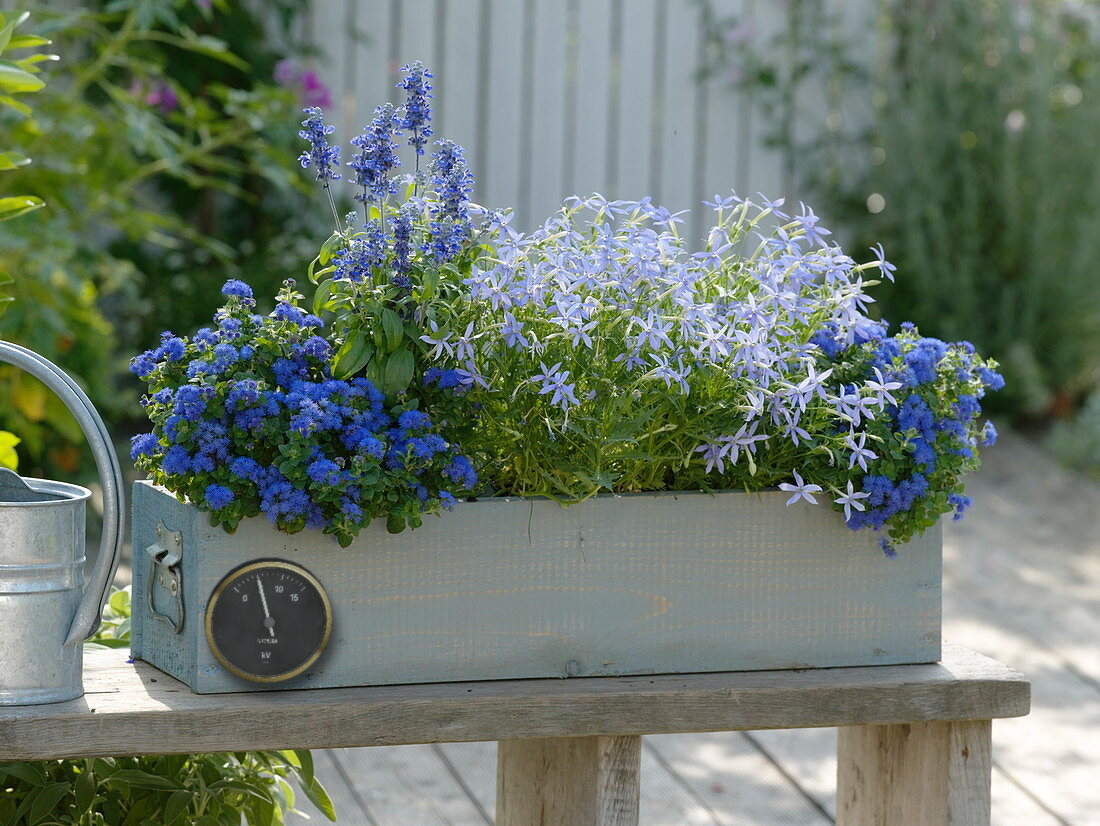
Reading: 5 kV
